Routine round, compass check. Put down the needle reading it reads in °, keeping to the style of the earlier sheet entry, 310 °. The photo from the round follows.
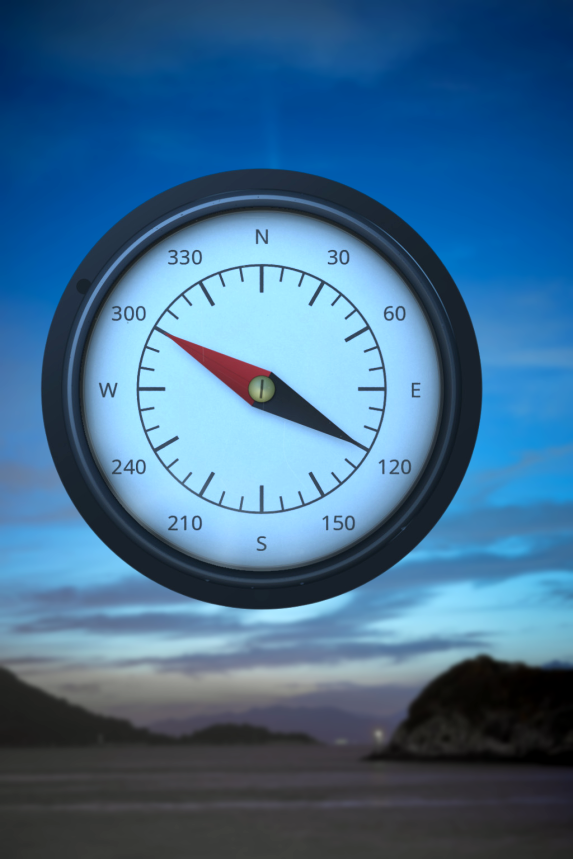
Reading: 300 °
